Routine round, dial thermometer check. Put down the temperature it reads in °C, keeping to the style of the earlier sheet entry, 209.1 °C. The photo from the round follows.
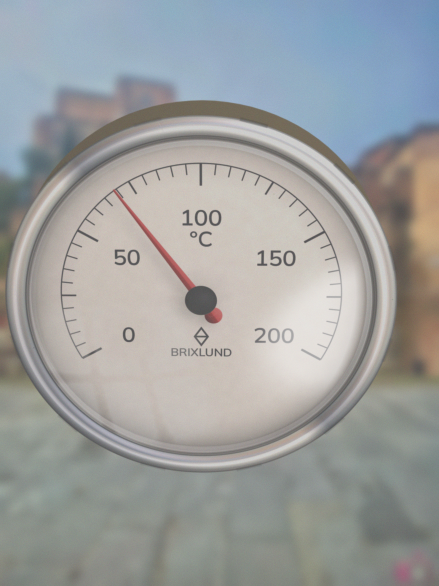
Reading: 70 °C
